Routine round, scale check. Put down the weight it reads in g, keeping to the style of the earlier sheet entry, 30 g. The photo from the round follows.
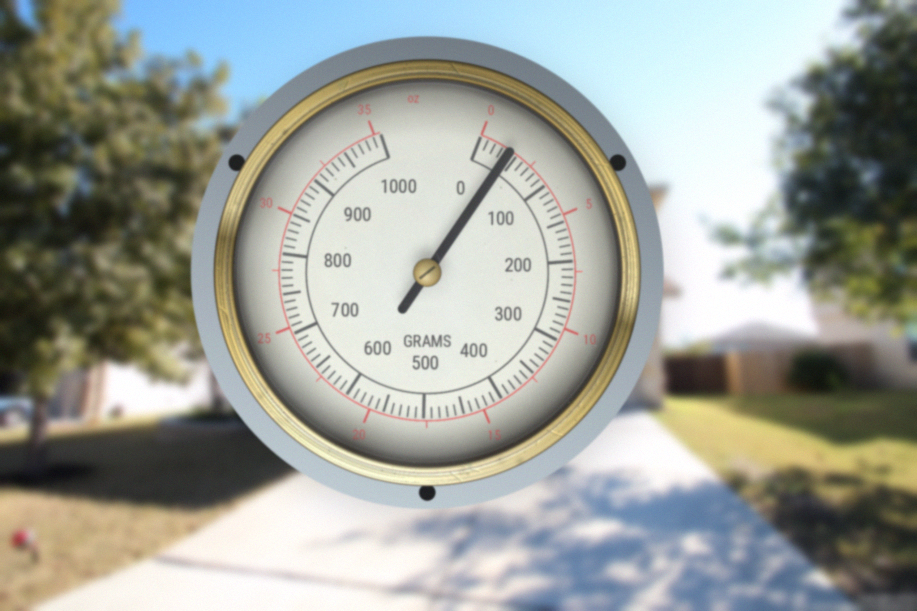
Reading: 40 g
